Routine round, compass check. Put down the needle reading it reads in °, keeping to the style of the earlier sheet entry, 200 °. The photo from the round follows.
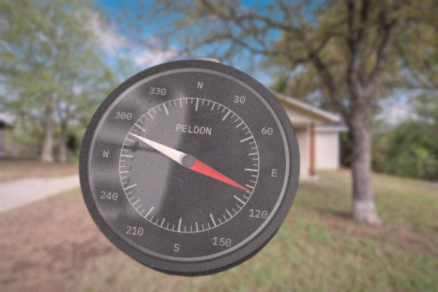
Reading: 110 °
